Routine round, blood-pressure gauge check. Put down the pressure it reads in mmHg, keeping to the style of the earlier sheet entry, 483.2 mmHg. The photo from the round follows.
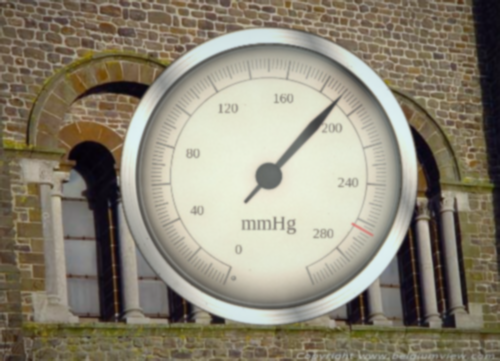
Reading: 190 mmHg
